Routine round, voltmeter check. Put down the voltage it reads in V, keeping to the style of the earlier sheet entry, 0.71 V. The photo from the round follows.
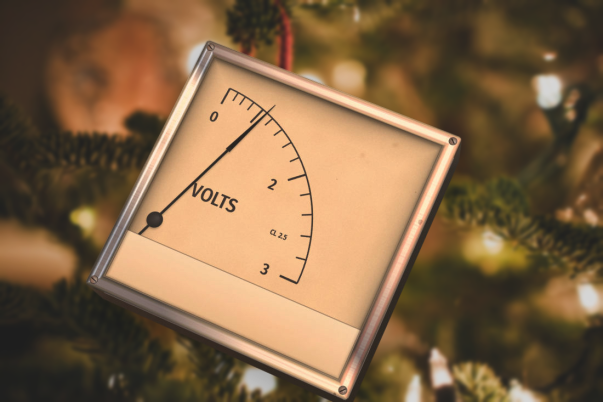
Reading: 1.1 V
